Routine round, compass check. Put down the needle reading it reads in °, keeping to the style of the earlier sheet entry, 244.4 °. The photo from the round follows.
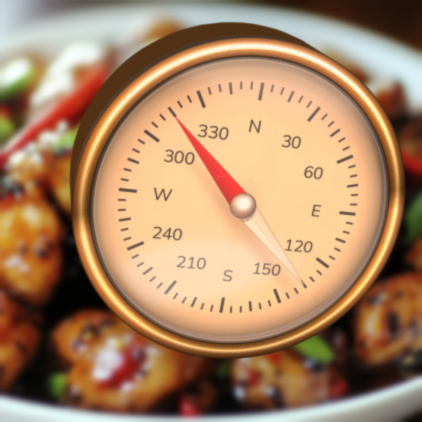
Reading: 315 °
